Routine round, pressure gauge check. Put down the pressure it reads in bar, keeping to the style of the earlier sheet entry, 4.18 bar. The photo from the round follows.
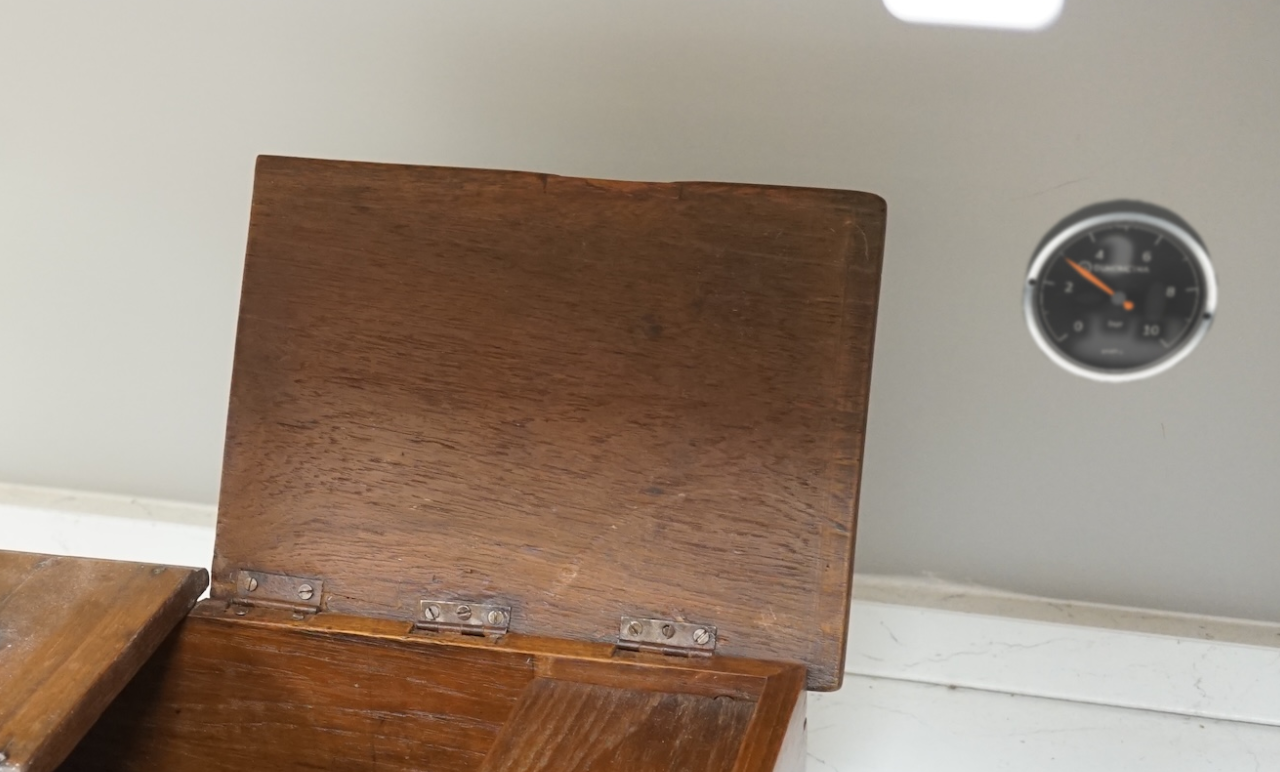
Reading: 3 bar
